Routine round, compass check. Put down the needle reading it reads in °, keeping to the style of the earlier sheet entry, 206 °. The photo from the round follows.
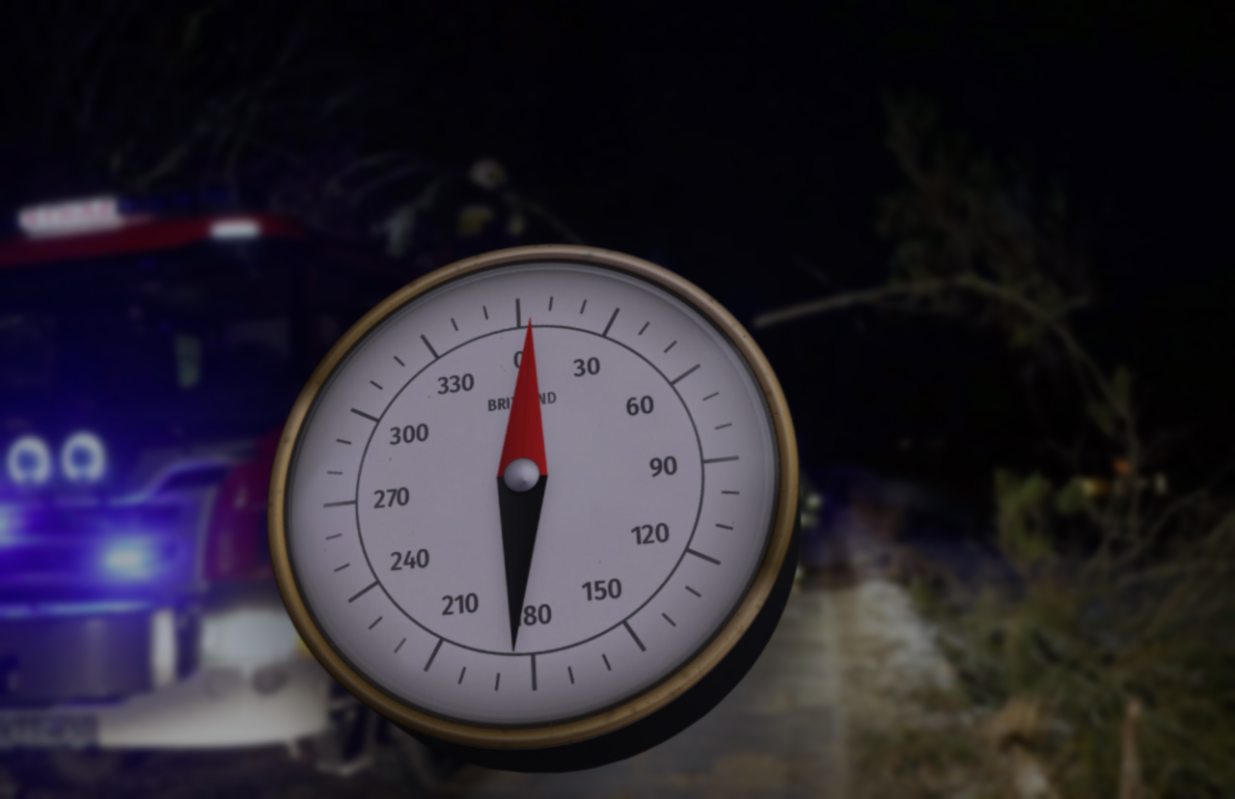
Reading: 5 °
